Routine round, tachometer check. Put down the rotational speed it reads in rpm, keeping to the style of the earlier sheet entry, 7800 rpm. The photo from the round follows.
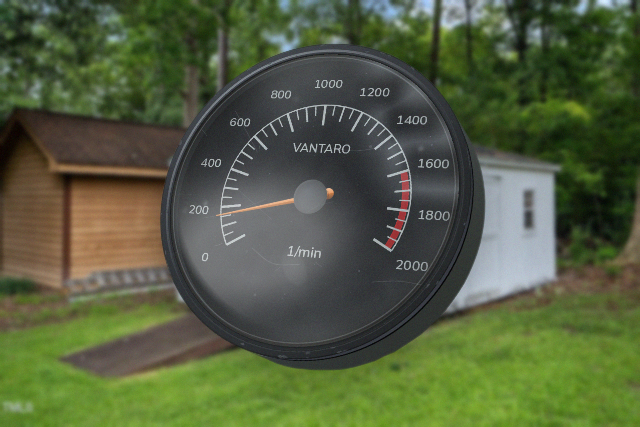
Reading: 150 rpm
